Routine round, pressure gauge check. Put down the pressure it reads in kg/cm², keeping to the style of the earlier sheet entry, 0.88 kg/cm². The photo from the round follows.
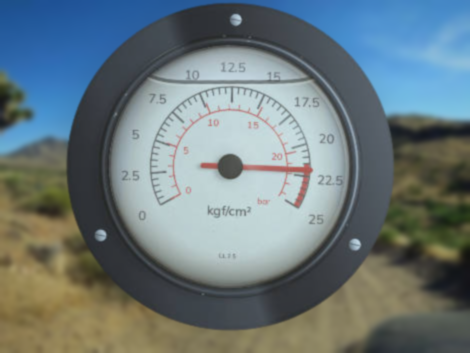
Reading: 22 kg/cm²
